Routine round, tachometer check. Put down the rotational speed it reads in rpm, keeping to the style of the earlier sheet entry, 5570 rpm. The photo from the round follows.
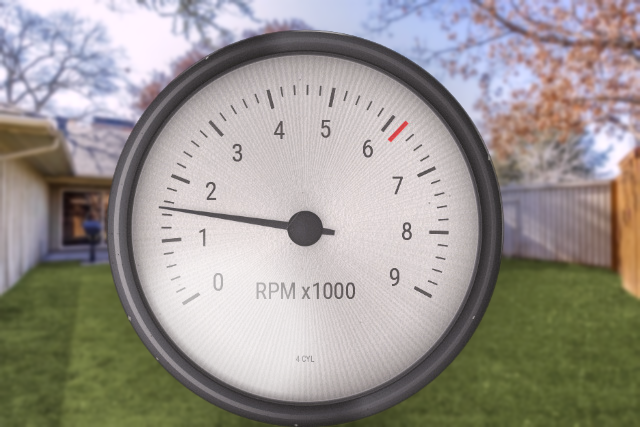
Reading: 1500 rpm
